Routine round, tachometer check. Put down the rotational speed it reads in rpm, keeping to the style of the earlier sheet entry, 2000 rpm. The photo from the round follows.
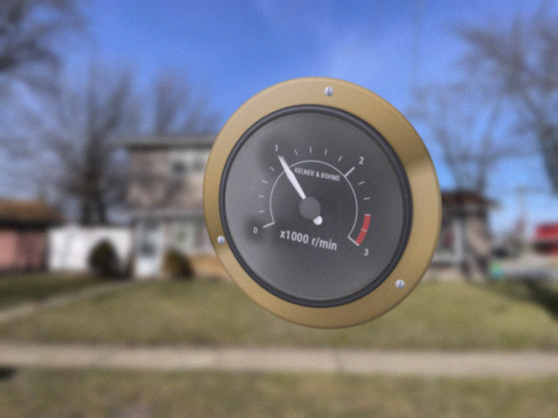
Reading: 1000 rpm
